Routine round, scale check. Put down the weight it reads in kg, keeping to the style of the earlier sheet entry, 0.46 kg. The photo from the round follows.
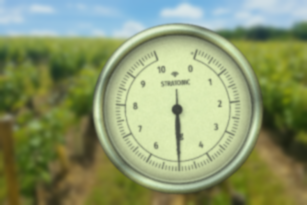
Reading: 5 kg
